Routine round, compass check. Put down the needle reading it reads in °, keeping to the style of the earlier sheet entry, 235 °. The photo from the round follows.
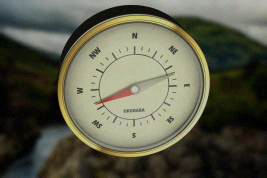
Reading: 250 °
